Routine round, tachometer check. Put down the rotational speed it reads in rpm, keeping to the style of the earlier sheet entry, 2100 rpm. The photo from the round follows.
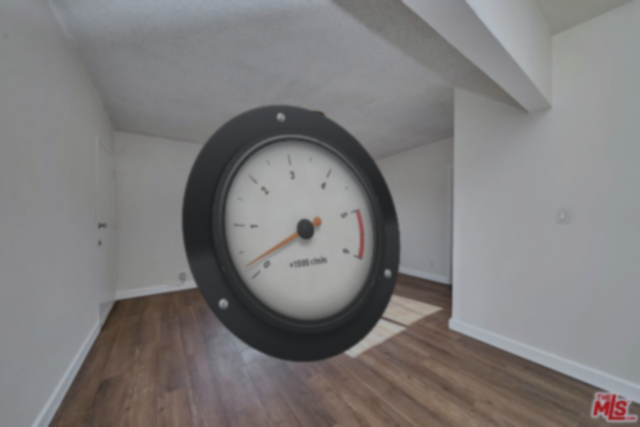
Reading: 250 rpm
